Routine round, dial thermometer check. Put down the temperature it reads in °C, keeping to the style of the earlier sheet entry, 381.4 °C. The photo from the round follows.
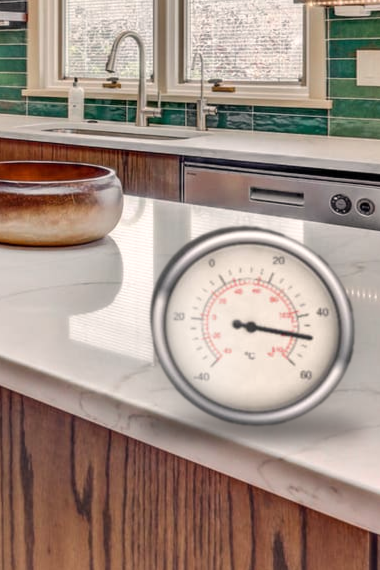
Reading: 48 °C
